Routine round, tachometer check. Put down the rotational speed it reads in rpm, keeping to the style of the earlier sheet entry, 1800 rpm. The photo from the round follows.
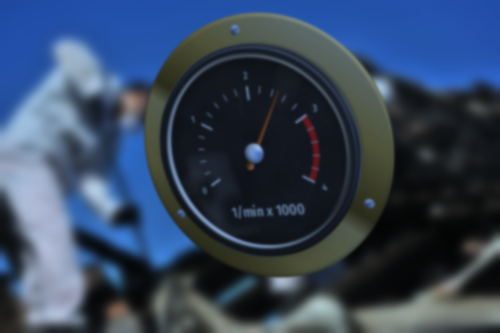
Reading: 2500 rpm
